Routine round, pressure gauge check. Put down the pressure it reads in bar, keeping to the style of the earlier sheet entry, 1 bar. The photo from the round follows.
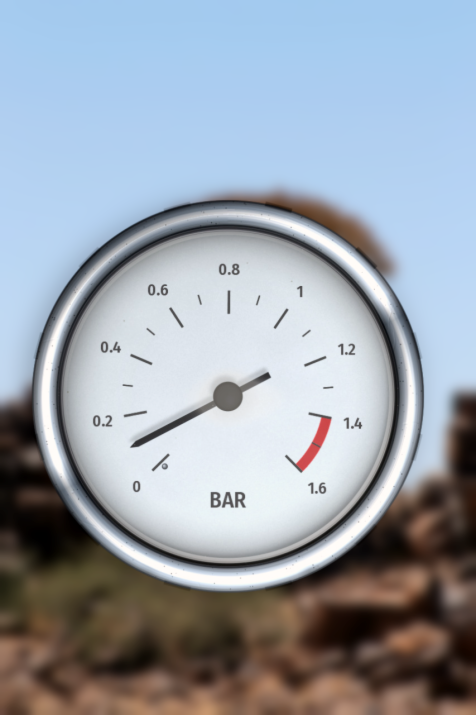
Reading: 0.1 bar
